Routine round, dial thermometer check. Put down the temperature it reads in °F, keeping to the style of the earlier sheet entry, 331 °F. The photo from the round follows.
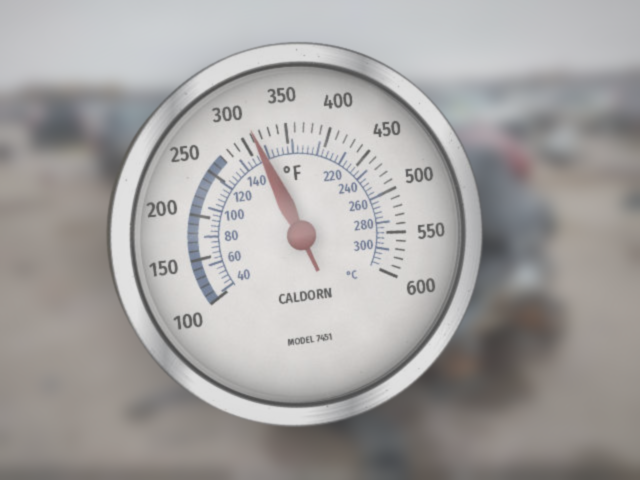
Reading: 310 °F
